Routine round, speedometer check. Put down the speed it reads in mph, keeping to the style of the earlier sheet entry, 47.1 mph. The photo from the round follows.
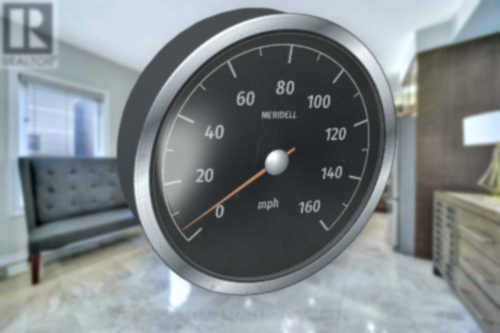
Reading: 5 mph
